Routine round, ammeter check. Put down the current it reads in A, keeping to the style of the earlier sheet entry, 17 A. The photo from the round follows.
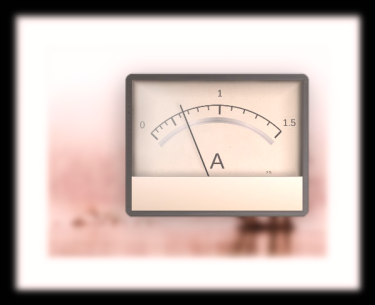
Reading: 0.65 A
